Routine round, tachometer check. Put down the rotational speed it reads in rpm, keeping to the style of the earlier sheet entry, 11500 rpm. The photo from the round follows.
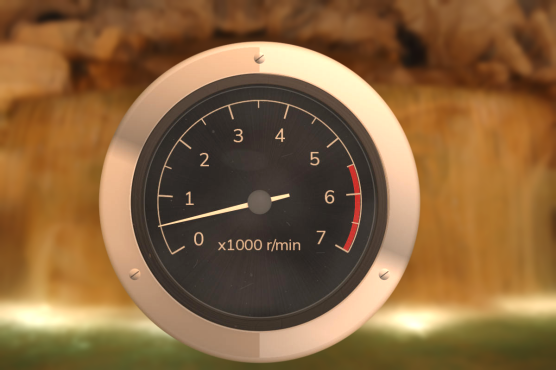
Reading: 500 rpm
